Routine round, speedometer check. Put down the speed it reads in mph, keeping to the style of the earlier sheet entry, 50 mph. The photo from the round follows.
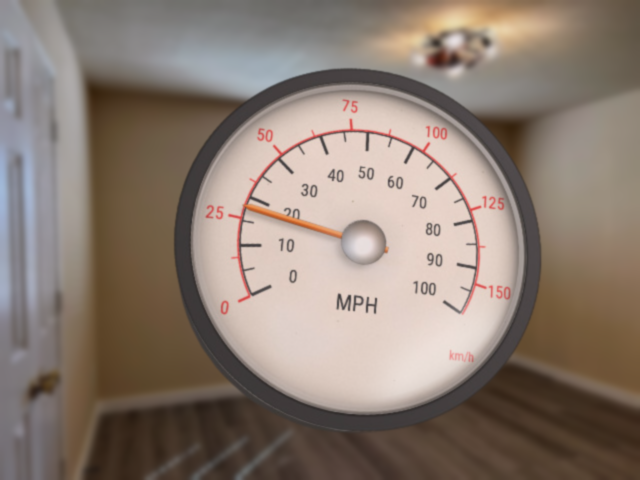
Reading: 17.5 mph
